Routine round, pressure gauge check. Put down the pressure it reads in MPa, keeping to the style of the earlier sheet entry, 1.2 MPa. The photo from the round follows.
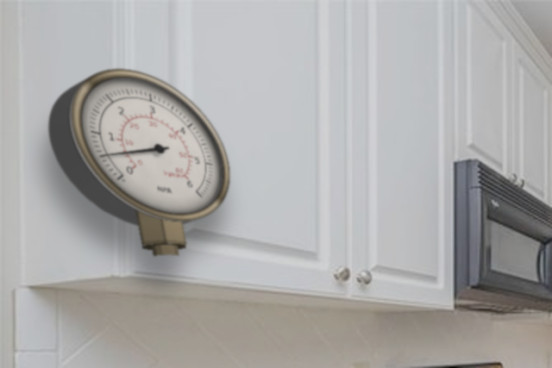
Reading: 0.5 MPa
